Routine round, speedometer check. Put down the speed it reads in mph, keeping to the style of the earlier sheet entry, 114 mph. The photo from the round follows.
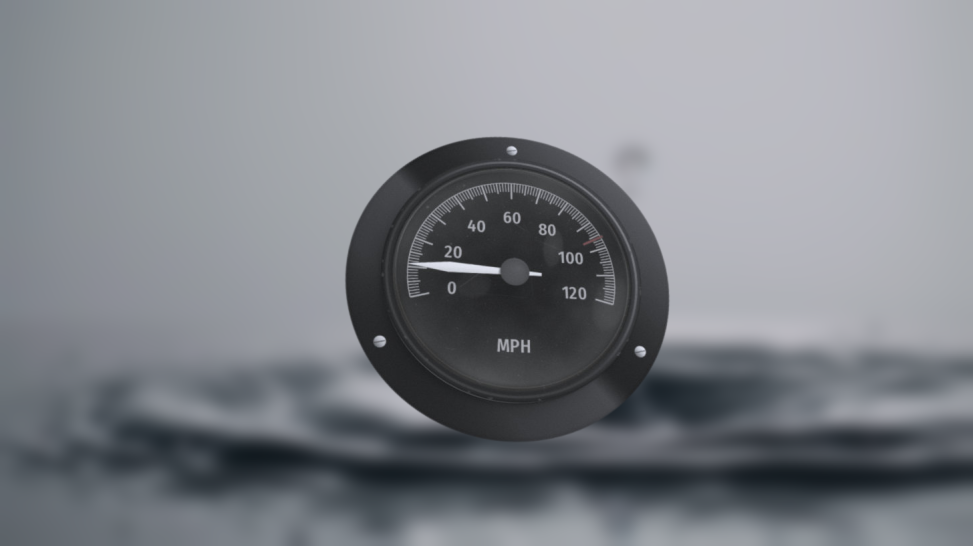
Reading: 10 mph
